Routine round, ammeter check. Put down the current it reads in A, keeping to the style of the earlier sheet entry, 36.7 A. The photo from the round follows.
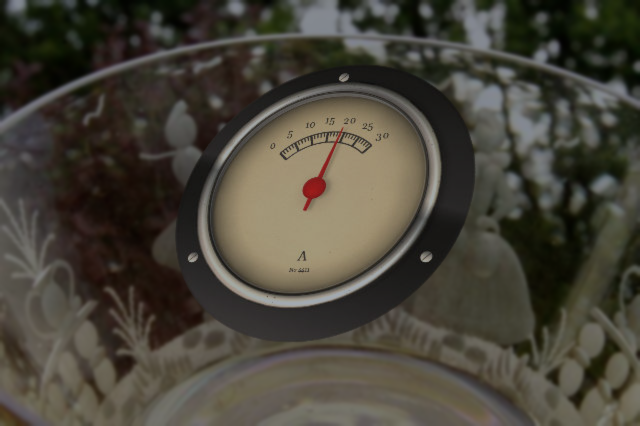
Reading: 20 A
